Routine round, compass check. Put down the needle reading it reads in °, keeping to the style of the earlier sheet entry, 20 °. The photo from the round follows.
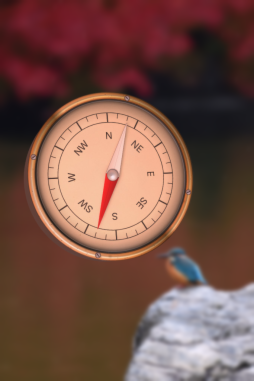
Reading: 200 °
